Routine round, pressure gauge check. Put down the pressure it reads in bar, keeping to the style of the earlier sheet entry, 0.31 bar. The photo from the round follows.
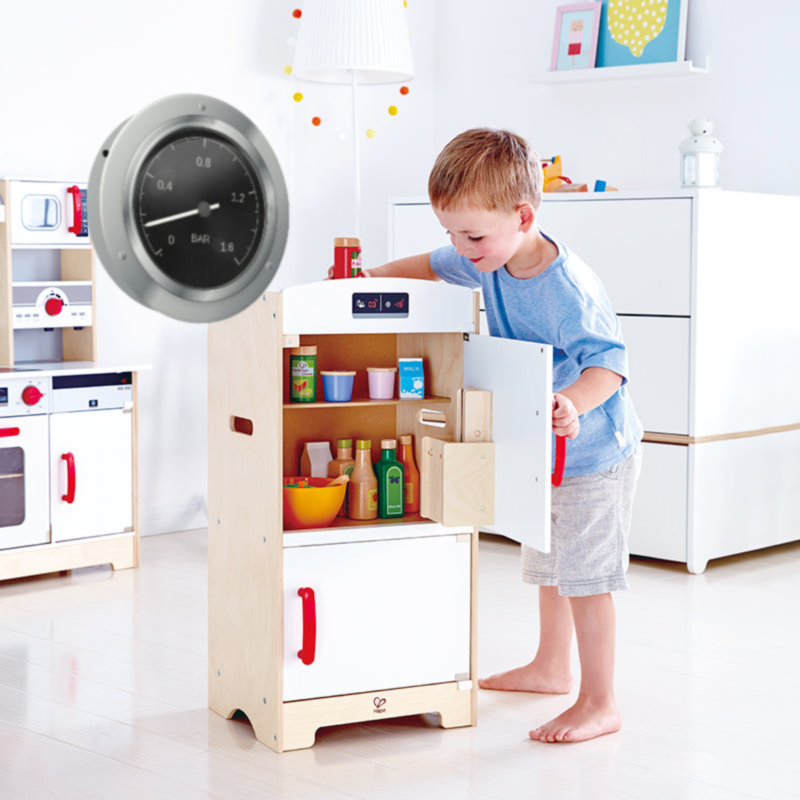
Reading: 0.15 bar
